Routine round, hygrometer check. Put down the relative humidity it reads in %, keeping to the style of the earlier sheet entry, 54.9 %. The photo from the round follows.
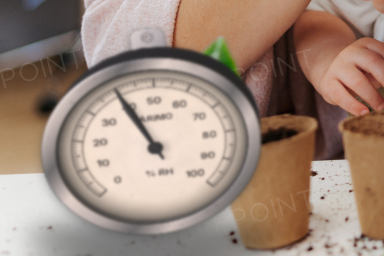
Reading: 40 %
